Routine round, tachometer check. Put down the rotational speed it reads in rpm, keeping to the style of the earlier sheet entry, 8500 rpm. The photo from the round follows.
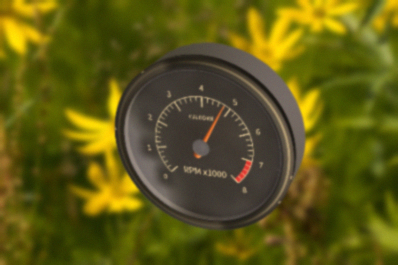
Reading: 4800 rpm
